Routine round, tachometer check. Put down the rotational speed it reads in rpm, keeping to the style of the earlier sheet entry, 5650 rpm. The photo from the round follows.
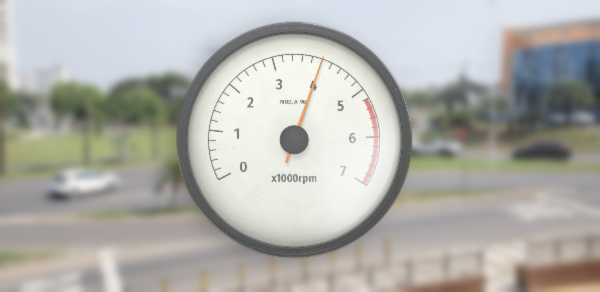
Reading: 4000 rpm
